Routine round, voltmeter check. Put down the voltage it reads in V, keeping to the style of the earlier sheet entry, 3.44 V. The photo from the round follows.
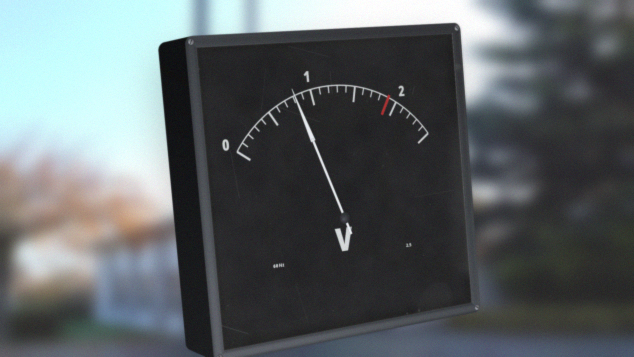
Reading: 0.8 V
